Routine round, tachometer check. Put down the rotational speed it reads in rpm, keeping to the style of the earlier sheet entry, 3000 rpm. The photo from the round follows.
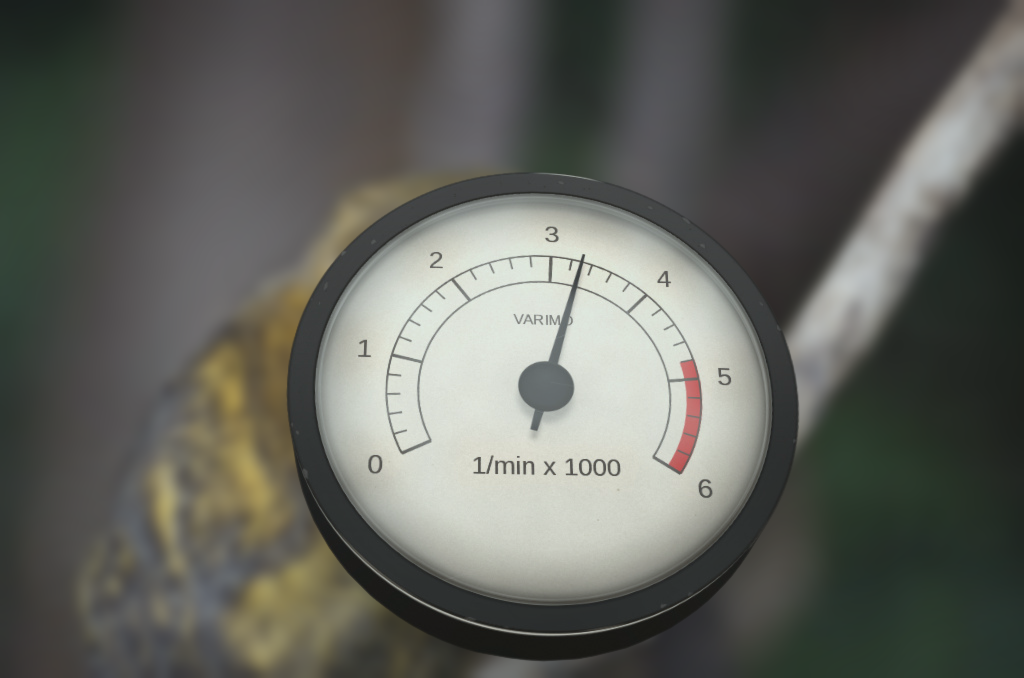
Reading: 3300 rpm
